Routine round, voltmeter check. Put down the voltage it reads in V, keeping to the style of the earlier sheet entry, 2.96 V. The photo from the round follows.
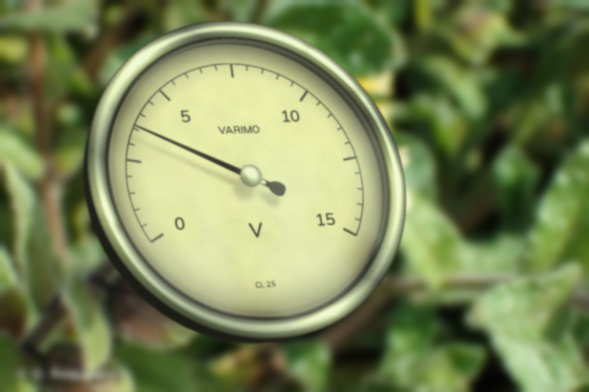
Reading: 3.5 V
